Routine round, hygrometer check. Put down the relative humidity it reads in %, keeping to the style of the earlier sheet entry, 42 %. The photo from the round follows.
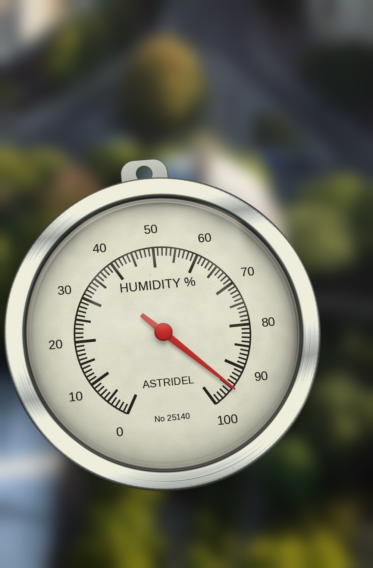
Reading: 95 %
